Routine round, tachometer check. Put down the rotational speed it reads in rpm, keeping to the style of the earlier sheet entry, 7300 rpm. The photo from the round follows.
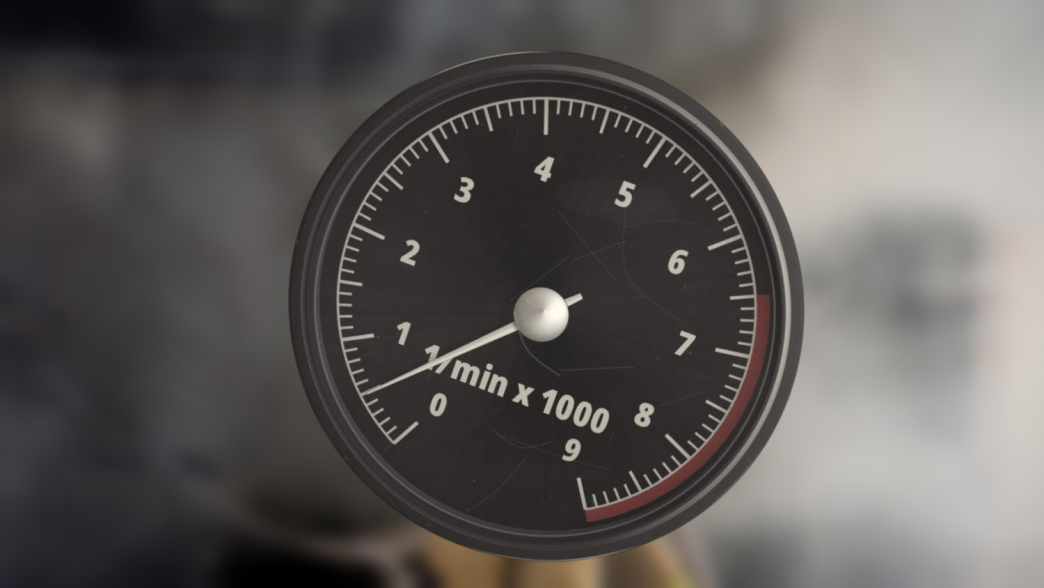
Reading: 500 rpm
